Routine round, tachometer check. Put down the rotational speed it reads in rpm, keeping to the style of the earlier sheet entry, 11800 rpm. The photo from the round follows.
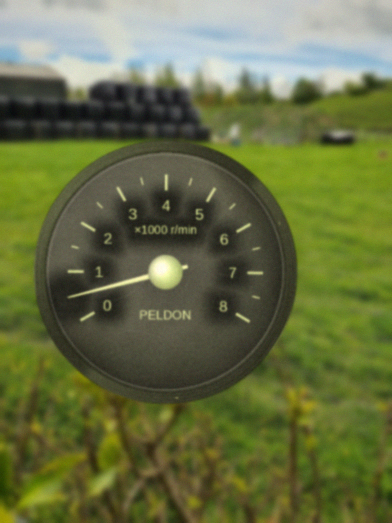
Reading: 500 rpm
